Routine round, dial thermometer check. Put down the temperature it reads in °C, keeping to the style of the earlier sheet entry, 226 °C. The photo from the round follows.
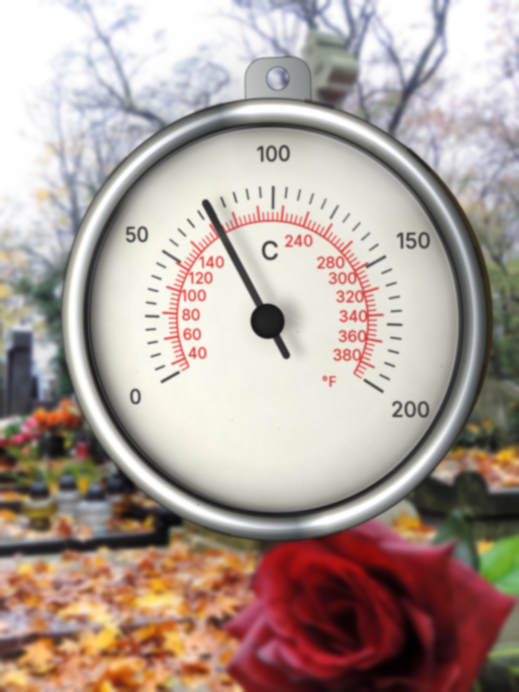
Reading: 75 °C
